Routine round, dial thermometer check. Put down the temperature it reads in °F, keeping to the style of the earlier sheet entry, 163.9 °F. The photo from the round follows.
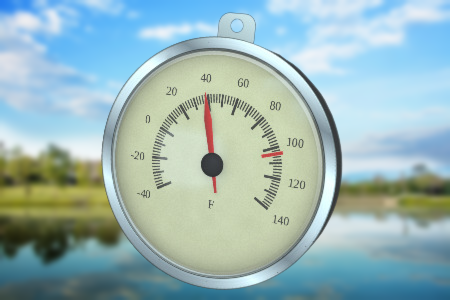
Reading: 40 °F
